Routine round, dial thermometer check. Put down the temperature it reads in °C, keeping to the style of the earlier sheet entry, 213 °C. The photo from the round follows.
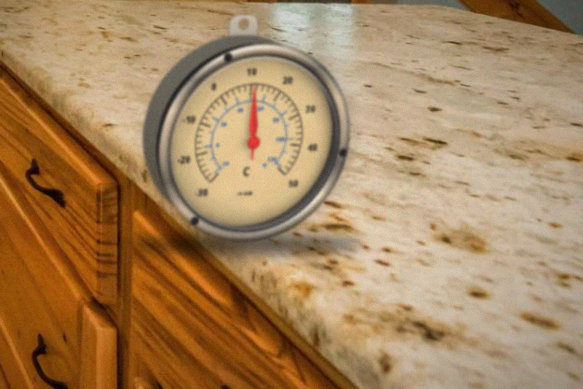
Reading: 10 °C
